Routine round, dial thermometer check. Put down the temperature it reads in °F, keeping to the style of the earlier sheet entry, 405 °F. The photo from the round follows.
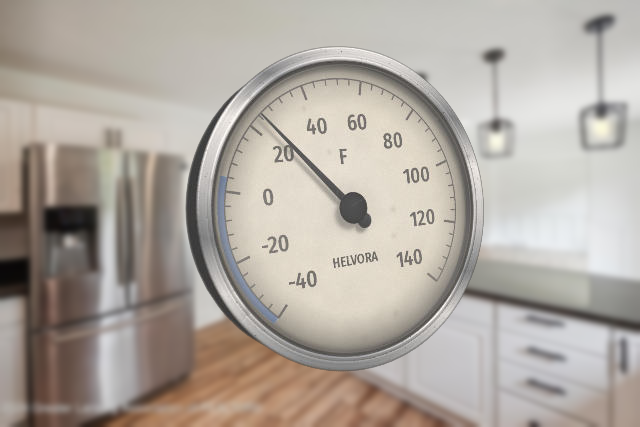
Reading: 24 °F
